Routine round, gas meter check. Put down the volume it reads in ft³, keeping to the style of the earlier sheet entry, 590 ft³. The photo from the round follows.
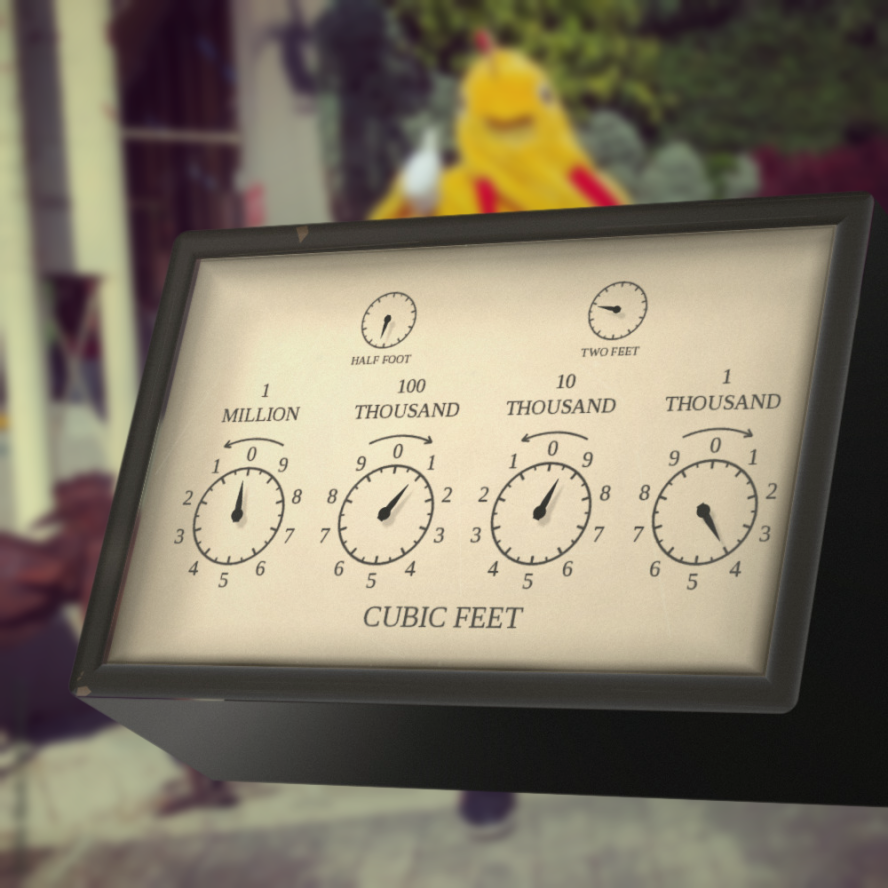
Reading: 9400 ft³
